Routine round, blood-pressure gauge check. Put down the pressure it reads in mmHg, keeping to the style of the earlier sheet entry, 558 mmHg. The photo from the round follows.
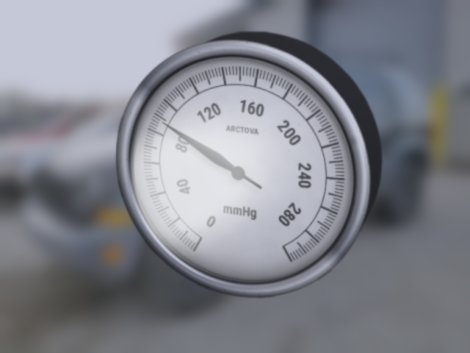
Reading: 90 mmHg
